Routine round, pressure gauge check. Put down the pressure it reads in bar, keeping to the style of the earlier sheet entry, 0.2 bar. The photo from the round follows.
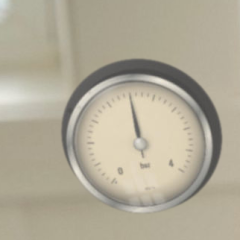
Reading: 2 bar
